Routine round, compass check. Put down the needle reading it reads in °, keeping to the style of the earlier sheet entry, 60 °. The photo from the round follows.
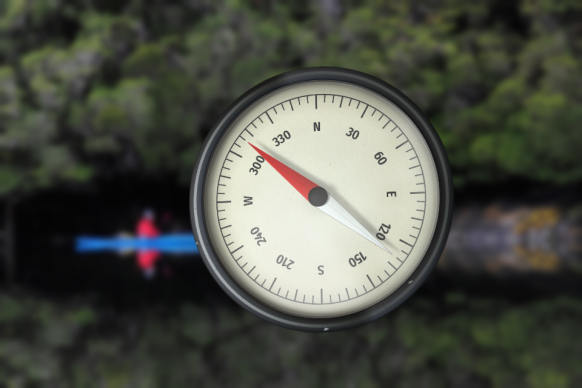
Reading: 310 °
